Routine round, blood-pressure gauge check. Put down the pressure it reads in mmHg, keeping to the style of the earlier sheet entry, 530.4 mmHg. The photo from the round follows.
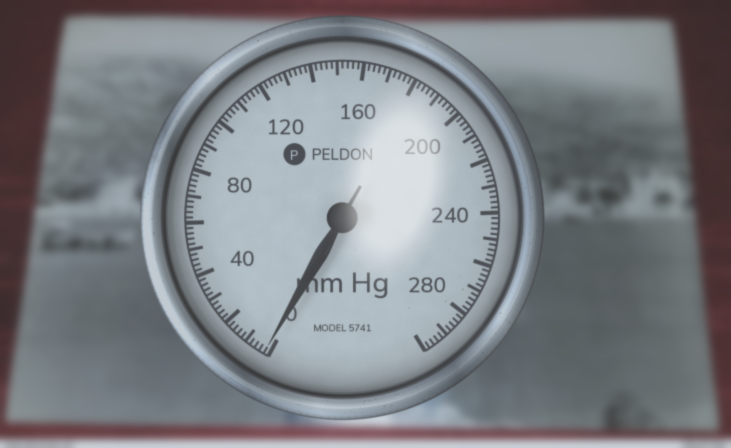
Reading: 2 mmHg
